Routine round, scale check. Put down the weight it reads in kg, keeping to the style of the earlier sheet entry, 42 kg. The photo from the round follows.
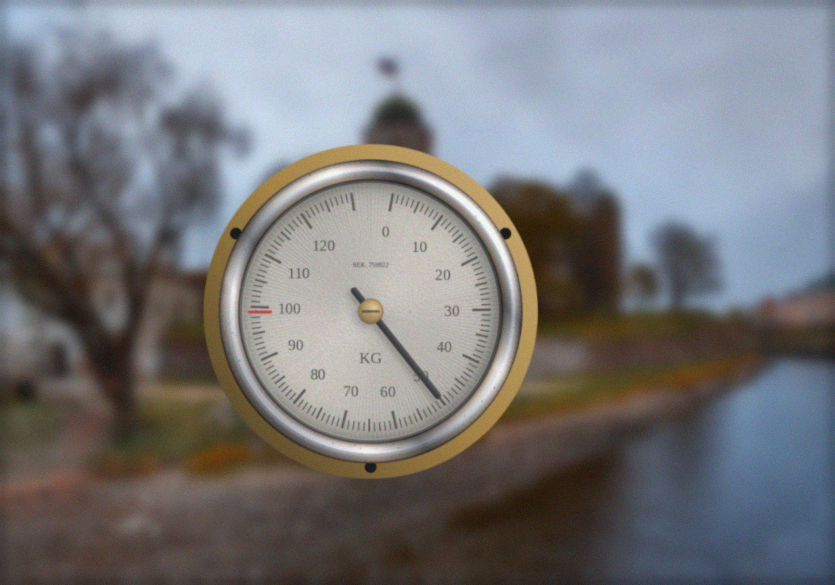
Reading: 50 kg
